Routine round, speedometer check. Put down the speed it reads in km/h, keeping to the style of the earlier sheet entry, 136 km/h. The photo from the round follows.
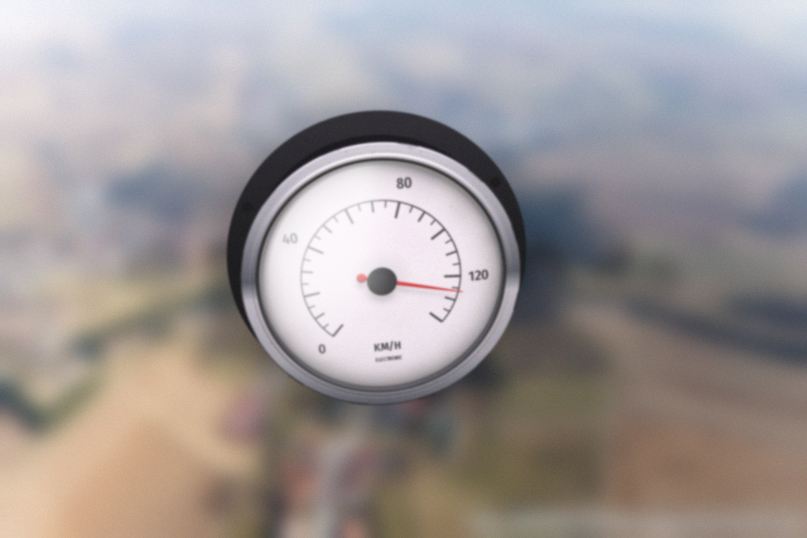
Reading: 125 km/h
